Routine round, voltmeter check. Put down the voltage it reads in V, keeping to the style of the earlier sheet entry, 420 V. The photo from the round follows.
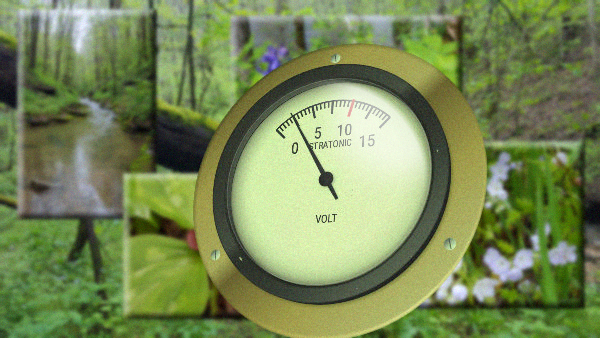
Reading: 2.5 V
